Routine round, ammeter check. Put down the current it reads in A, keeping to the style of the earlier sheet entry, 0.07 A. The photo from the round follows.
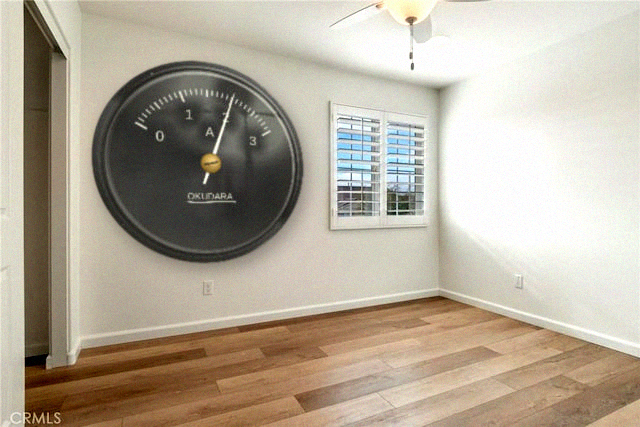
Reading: 2 A
